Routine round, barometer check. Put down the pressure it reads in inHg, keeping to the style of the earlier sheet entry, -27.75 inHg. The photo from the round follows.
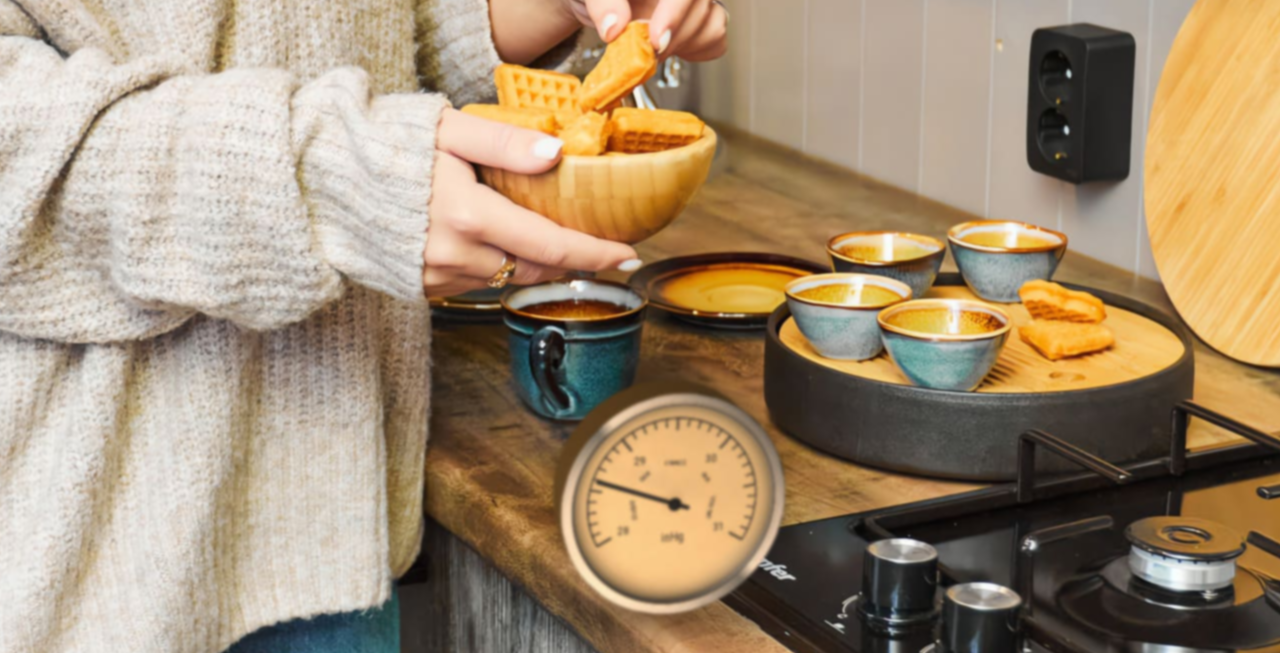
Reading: 28.6 inHg
